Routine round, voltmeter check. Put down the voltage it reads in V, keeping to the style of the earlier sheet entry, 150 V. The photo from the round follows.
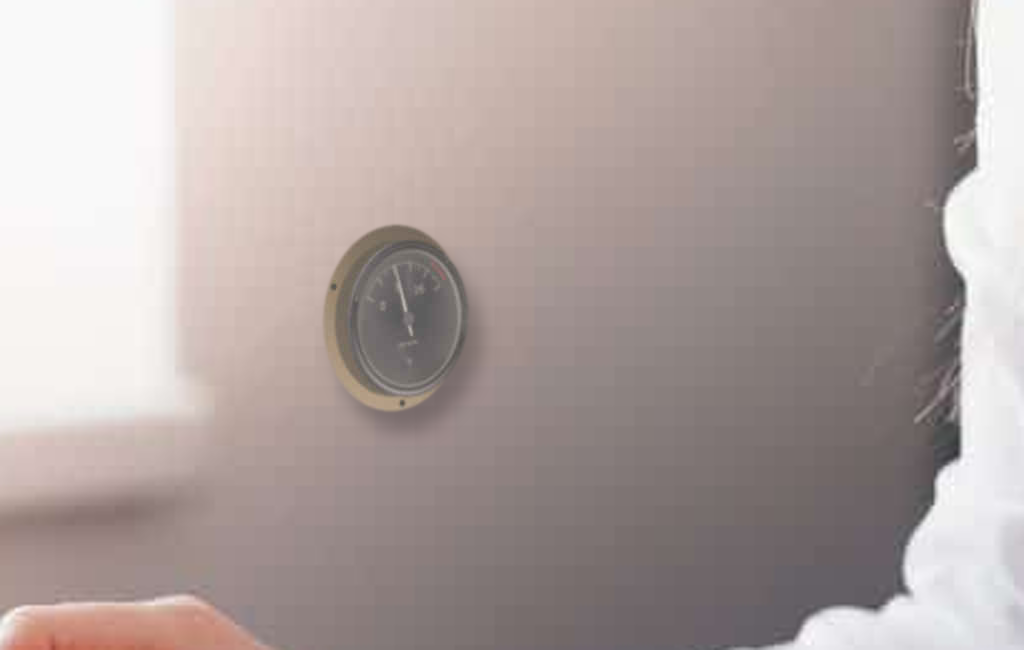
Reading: 8 V
